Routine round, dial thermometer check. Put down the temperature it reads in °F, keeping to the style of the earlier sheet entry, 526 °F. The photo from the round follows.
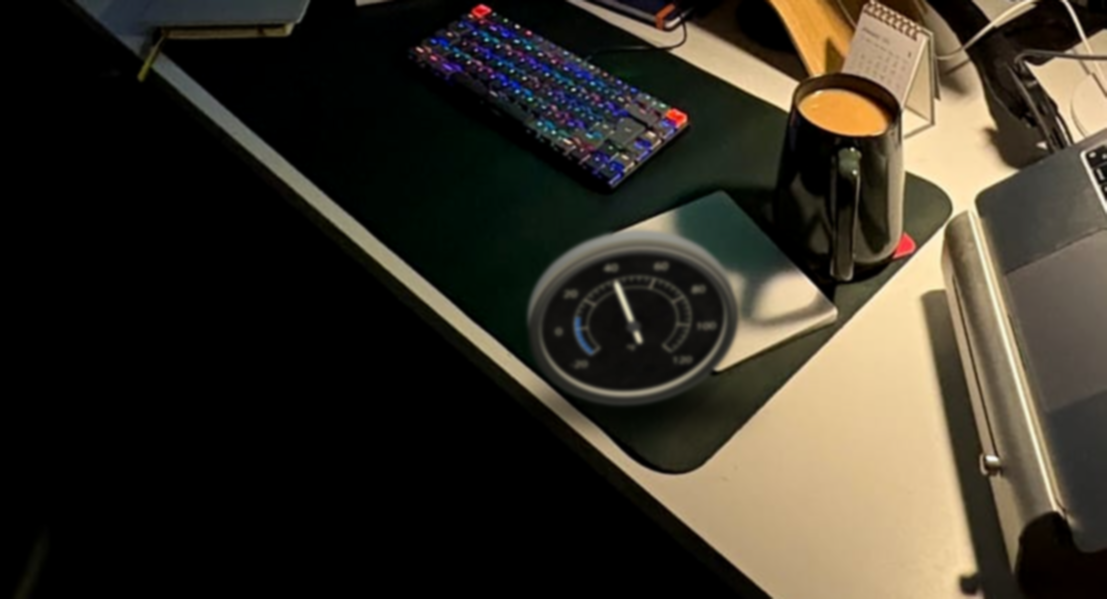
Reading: 40 °F
